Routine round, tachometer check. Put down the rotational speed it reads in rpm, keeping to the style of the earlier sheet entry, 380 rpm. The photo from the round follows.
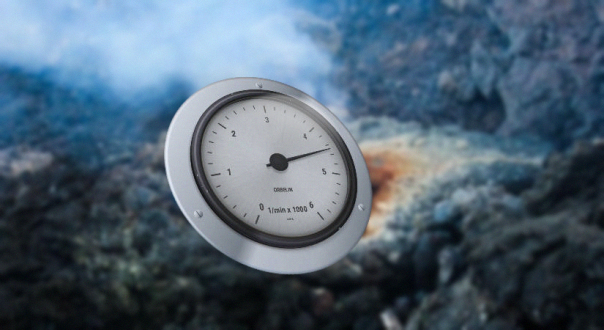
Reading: 4500 rpm
